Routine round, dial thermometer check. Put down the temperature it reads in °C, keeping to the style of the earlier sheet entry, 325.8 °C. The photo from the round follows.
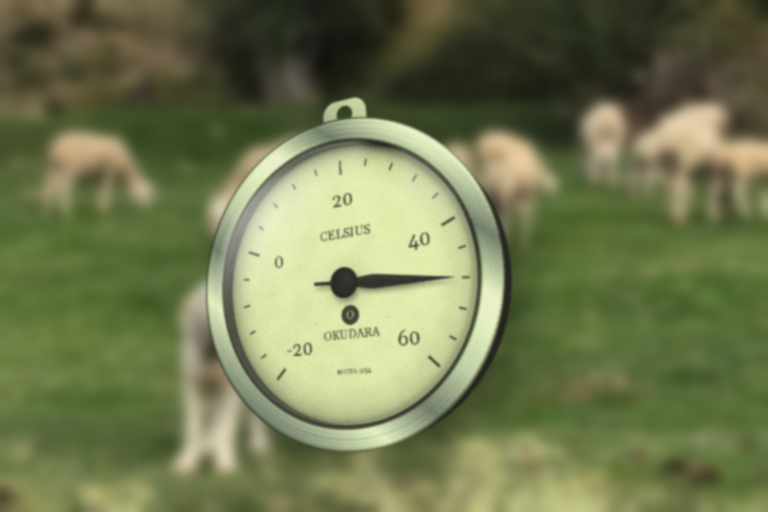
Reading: 48 °C
